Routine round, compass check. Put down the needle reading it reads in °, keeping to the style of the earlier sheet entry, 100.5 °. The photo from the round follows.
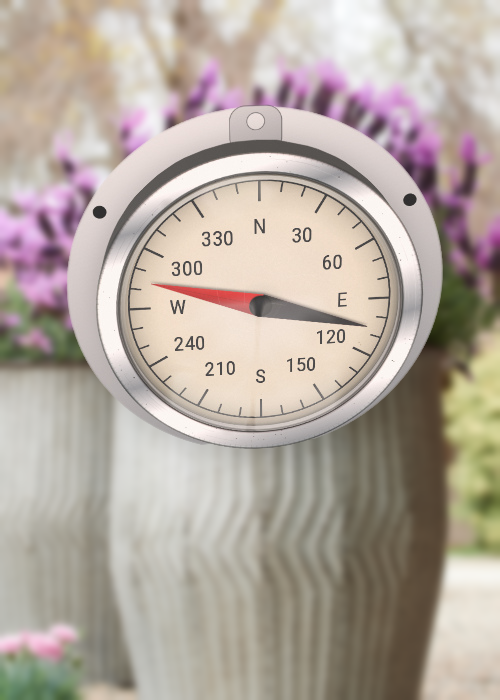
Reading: 285 °
